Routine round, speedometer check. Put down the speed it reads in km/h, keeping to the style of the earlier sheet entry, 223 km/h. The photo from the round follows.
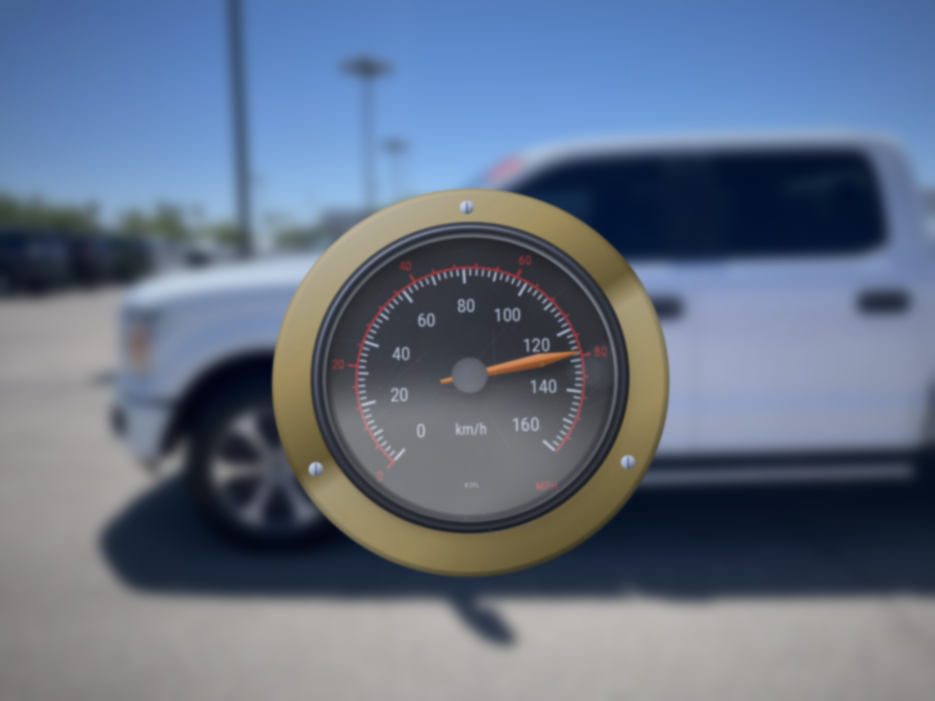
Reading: 128 km/h
